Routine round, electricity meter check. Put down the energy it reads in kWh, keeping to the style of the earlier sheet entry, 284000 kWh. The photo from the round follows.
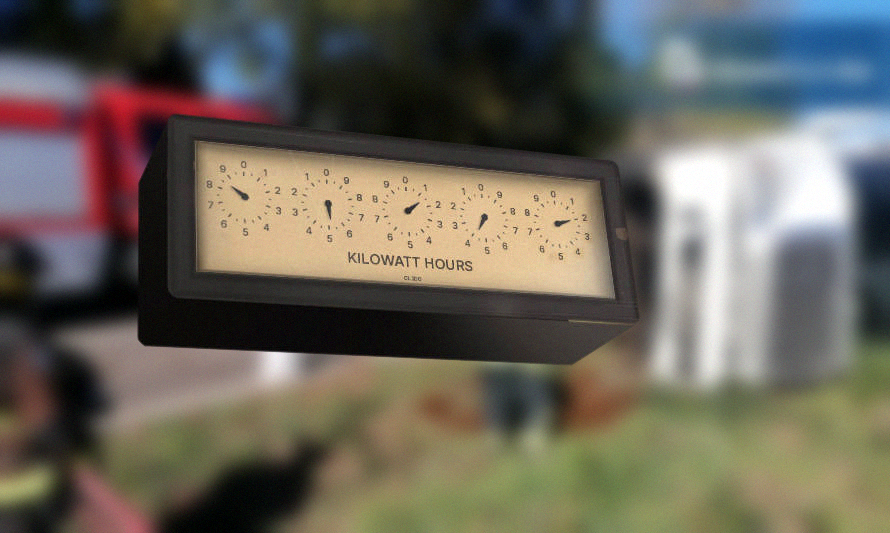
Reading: 85142 kWh
